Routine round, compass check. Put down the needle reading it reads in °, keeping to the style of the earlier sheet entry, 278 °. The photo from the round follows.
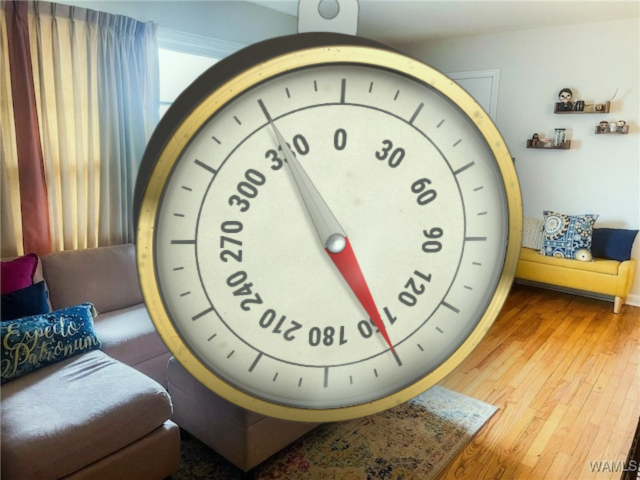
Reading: 150 °
